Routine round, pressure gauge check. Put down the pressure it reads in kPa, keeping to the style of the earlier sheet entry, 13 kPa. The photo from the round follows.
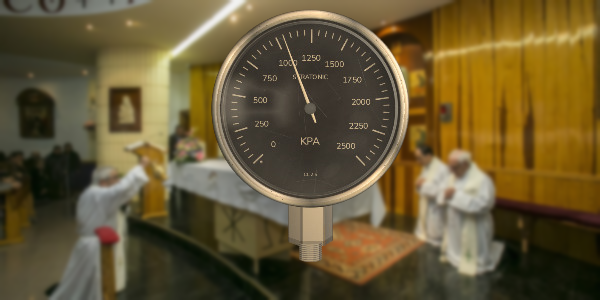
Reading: 1050 kPa
